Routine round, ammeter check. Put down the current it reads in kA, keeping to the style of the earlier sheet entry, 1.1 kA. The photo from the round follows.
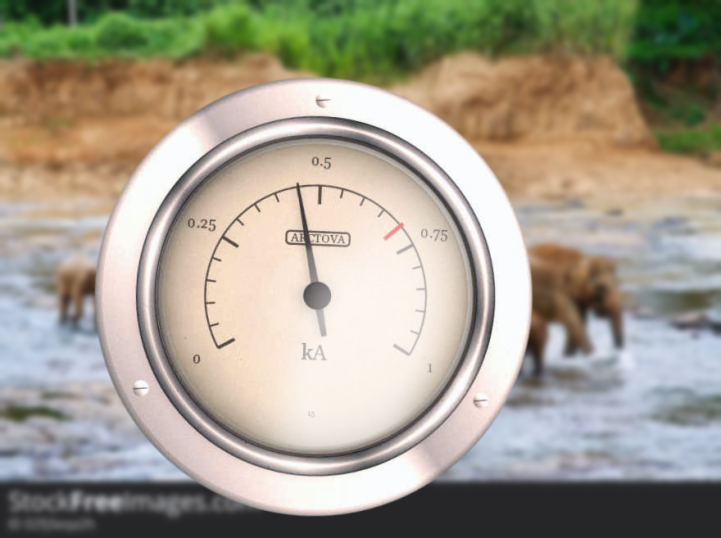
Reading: 0.45 kA
